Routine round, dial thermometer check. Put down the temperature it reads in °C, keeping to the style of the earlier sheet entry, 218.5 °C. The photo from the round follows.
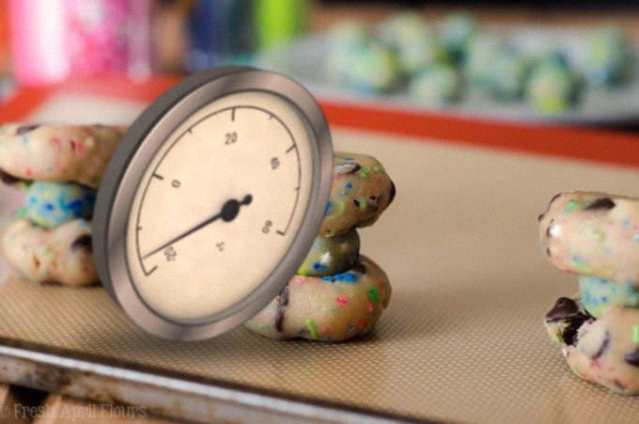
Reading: -15 °C
